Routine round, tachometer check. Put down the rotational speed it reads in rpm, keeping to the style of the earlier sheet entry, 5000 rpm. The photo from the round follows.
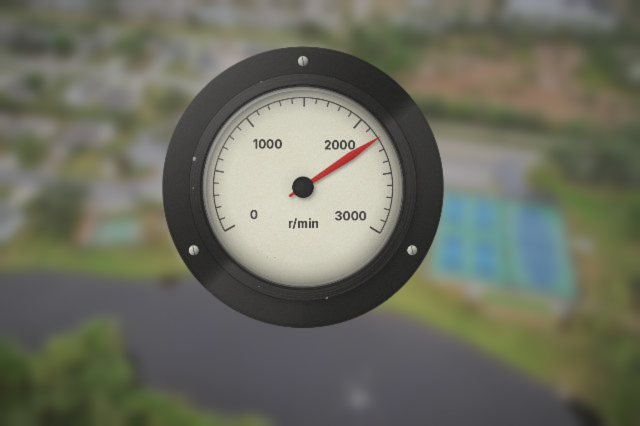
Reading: 2200 rpm
